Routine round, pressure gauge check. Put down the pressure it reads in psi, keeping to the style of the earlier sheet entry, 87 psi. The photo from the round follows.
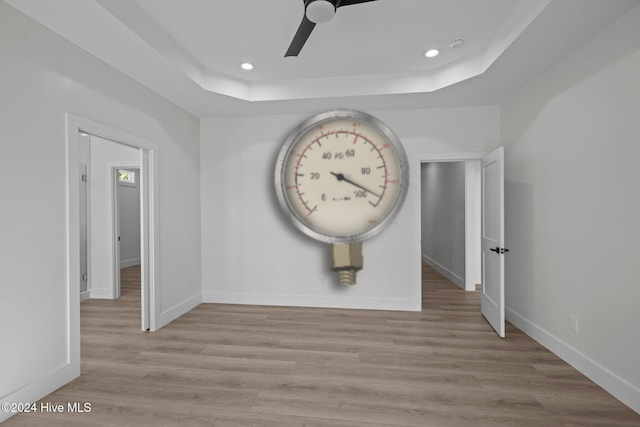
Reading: 95 psi
